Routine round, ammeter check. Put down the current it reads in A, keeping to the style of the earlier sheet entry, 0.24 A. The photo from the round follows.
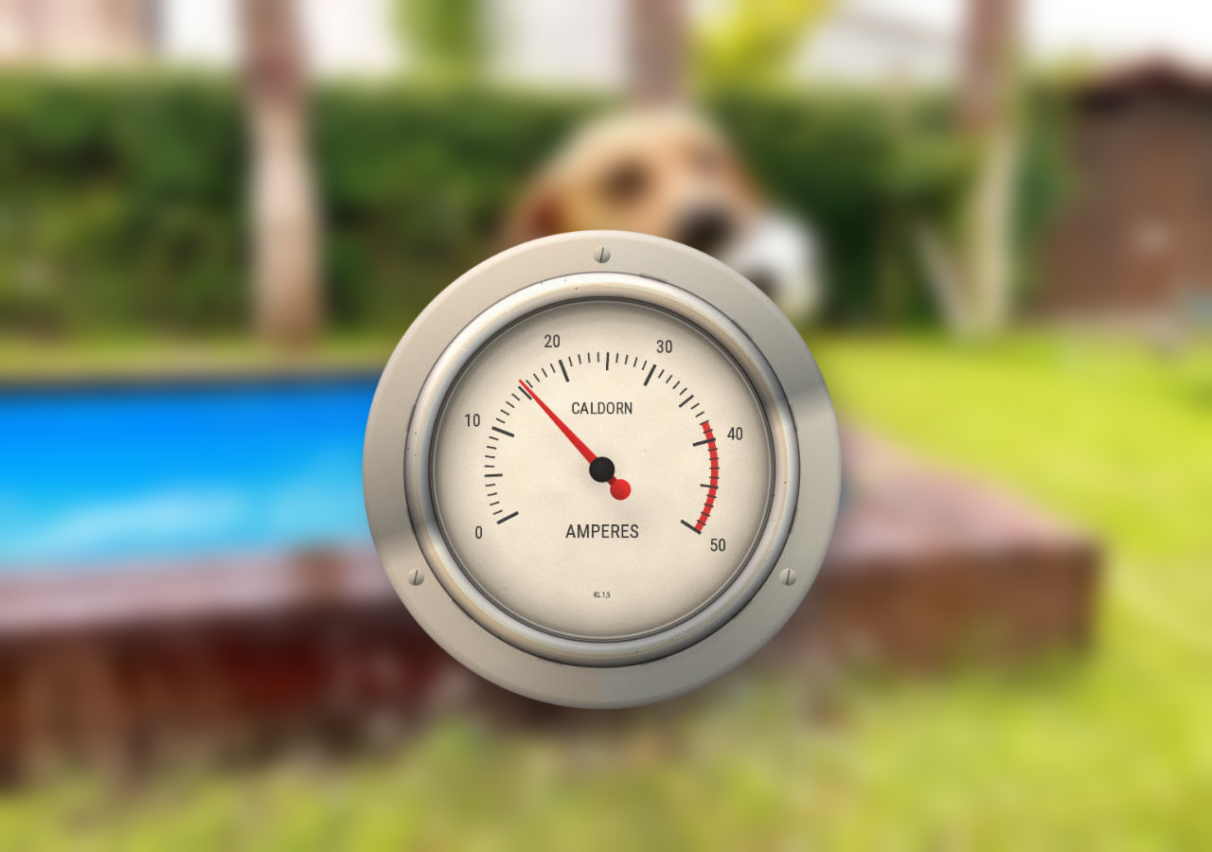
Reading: 15.5 A
